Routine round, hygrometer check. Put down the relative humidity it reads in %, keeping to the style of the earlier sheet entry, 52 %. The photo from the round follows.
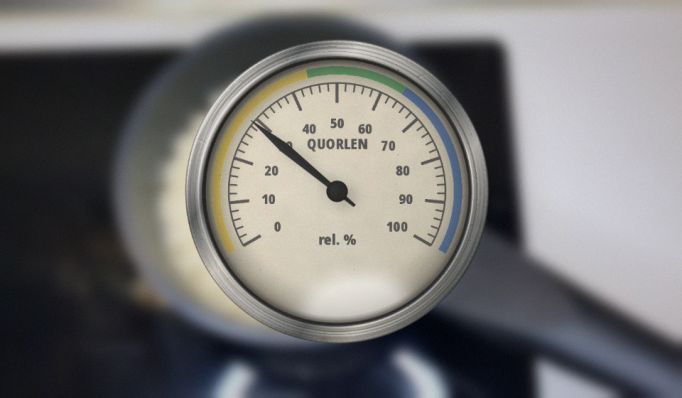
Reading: 29 %
